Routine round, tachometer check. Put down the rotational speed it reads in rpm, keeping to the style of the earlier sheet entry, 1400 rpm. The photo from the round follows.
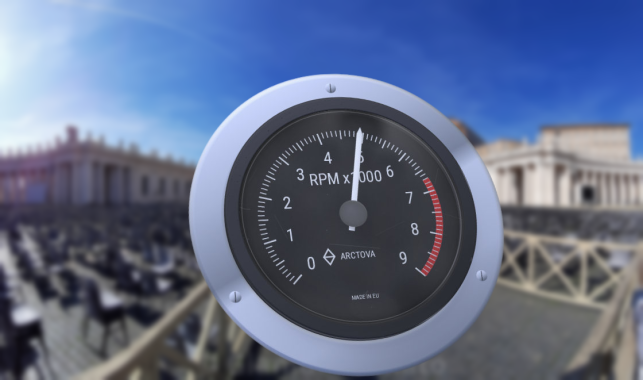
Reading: 4900 rpm
